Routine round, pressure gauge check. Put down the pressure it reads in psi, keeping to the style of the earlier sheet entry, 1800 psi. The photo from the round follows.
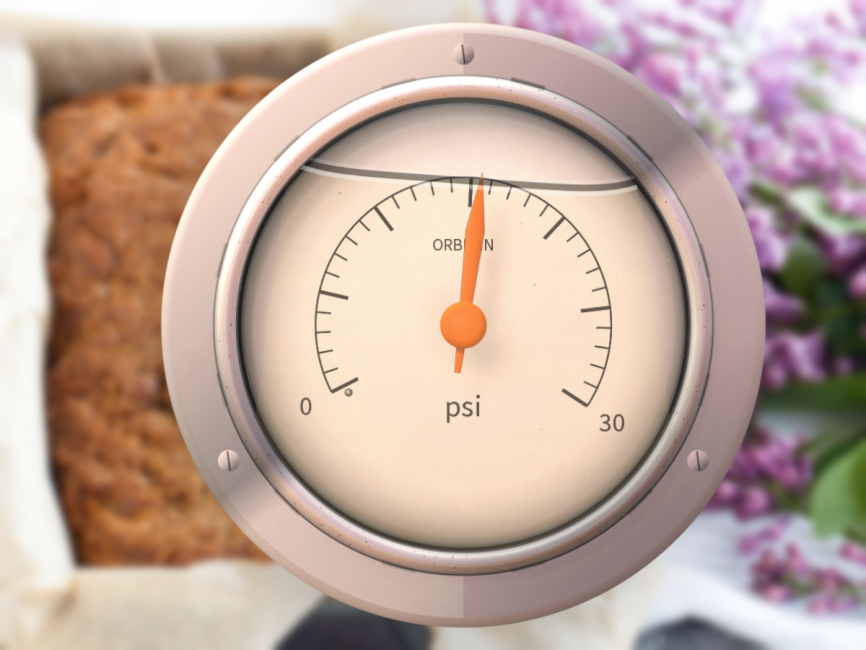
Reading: 15.5 psi
